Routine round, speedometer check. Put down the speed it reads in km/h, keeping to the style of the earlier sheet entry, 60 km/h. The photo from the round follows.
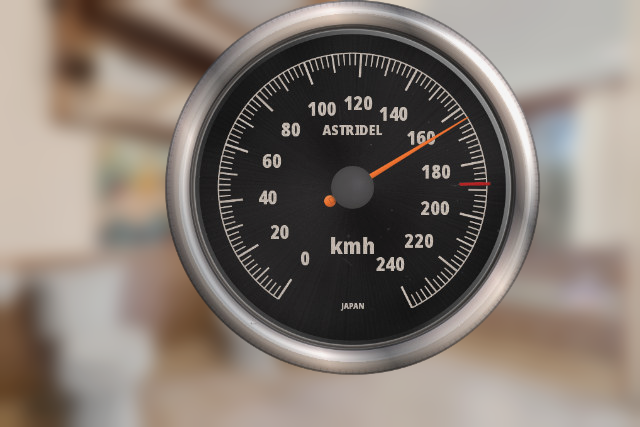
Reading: 164 km/h
